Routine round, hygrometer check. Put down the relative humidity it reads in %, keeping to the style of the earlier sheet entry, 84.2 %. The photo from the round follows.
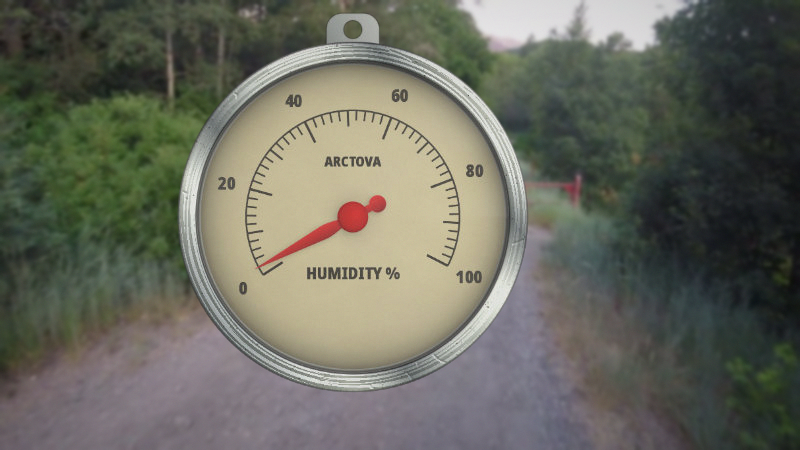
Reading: 2 %
